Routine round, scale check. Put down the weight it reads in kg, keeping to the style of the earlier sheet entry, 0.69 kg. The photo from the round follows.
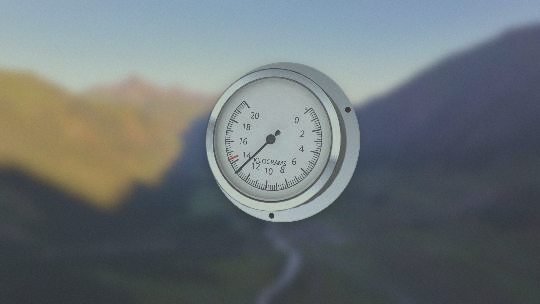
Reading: 13 kg
